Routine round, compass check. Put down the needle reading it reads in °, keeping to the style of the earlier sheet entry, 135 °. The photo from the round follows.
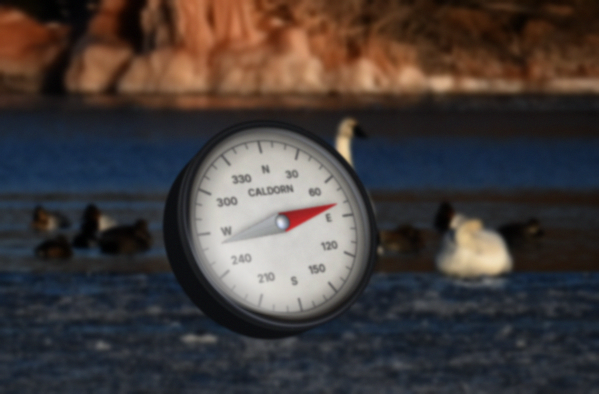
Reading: 80 °
